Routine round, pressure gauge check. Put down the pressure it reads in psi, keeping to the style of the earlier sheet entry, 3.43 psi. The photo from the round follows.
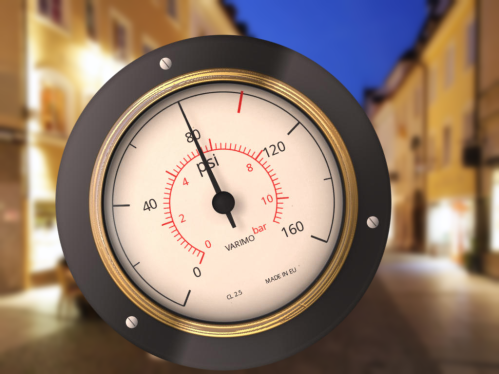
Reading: 80 psi
